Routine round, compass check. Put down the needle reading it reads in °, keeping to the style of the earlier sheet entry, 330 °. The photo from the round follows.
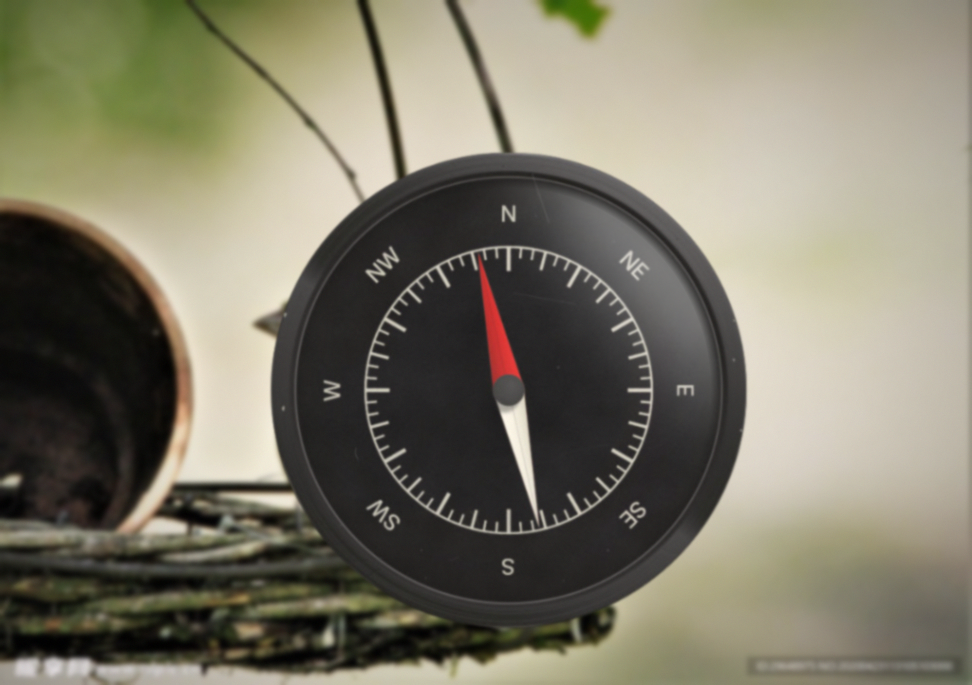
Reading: 347.5 °
